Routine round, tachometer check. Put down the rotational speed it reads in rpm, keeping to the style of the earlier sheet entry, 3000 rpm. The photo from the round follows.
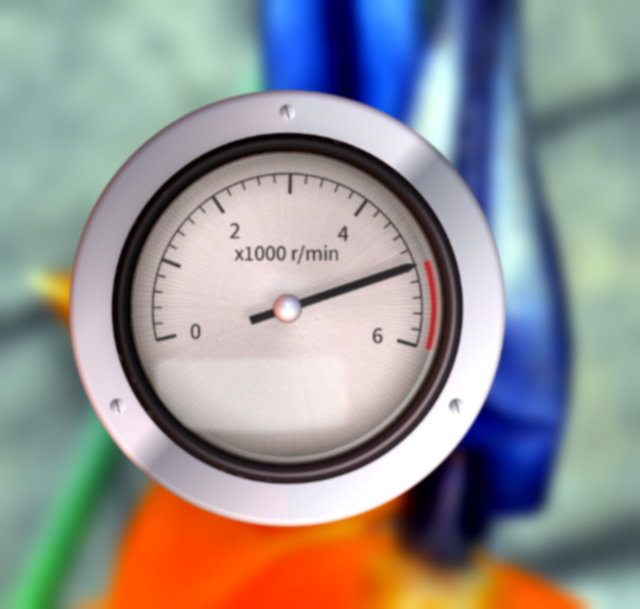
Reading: 5000 rpm
